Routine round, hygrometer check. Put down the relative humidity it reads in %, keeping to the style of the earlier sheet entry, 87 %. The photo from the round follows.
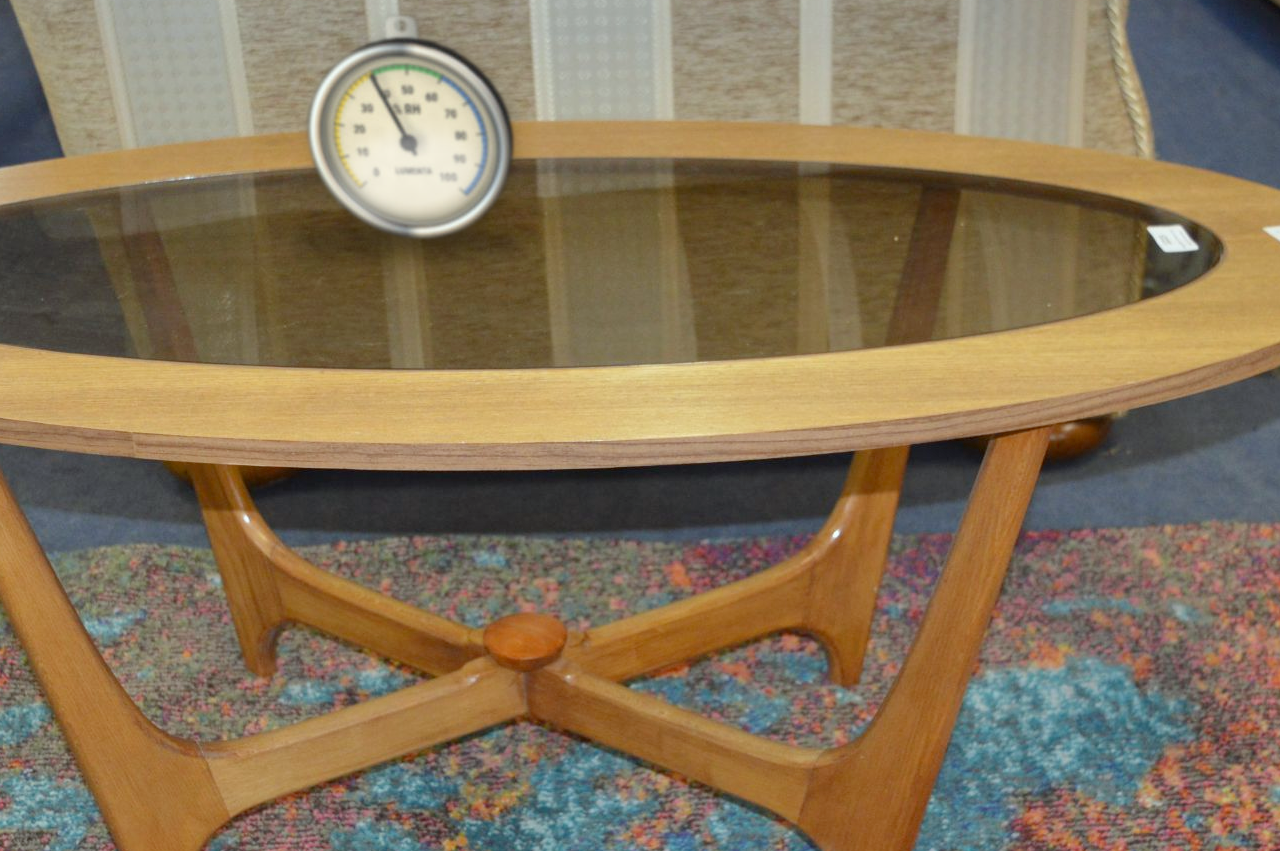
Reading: 40 %
